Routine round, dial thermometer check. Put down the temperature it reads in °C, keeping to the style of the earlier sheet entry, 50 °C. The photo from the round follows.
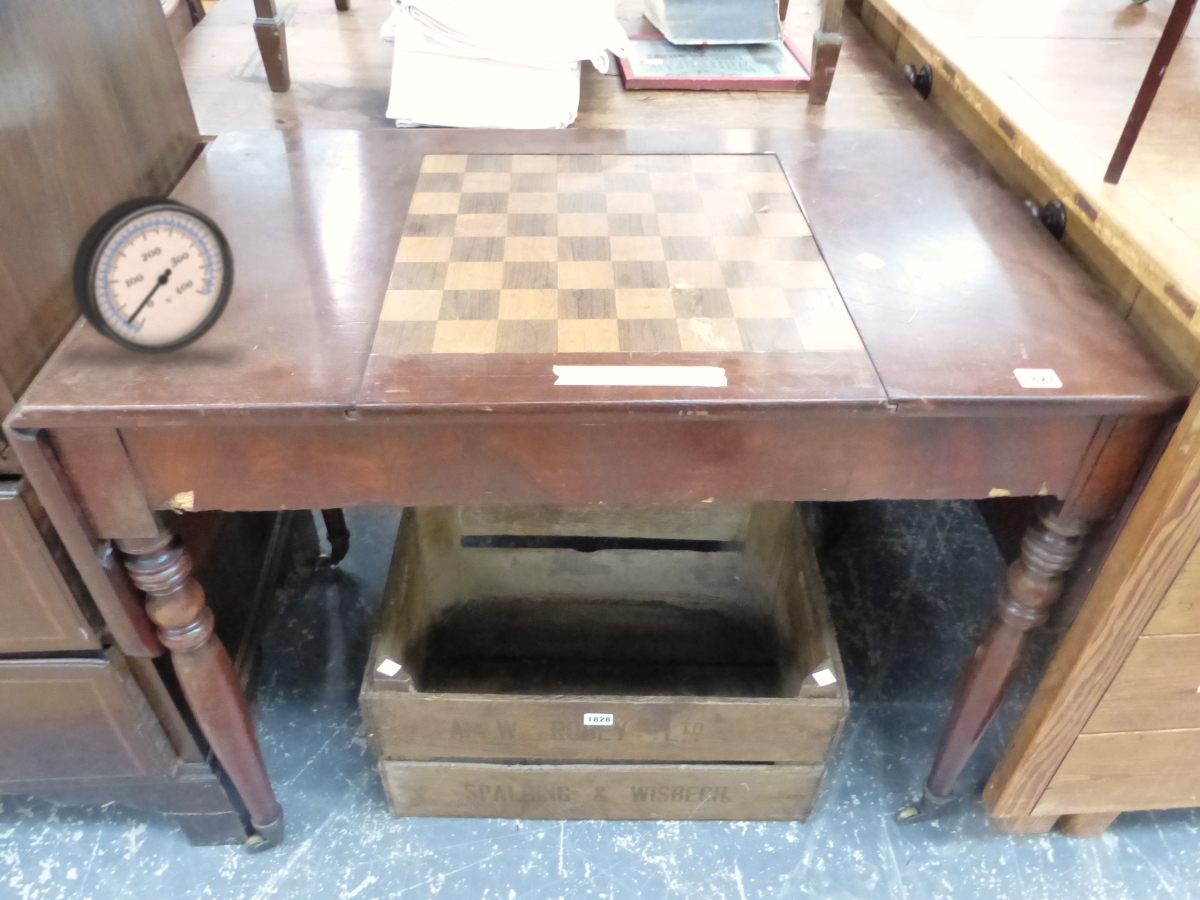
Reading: 25 °C
